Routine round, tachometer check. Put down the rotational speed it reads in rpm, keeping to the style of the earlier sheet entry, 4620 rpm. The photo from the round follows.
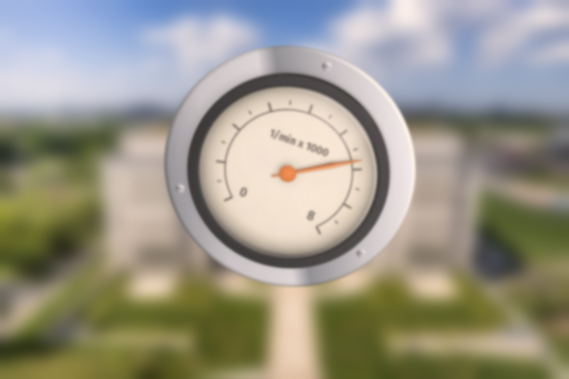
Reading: 5750 rpm
